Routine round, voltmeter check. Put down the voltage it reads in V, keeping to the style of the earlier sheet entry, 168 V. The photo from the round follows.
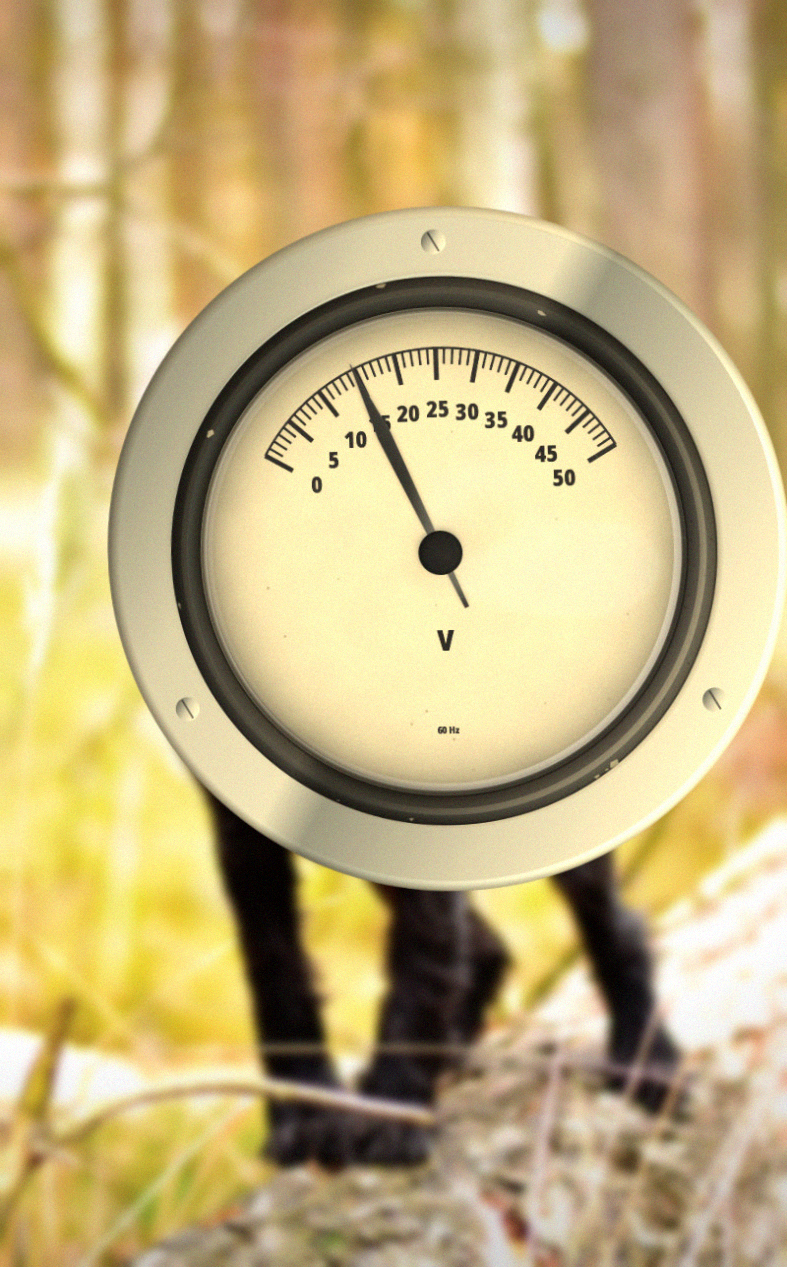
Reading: 15 V
